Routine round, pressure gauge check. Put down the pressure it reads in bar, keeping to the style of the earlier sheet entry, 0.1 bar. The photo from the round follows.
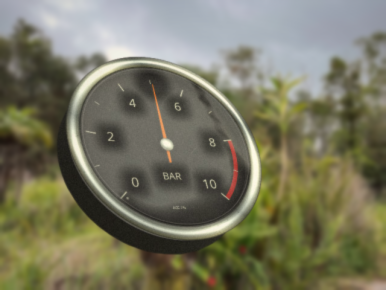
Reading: 5 bar
